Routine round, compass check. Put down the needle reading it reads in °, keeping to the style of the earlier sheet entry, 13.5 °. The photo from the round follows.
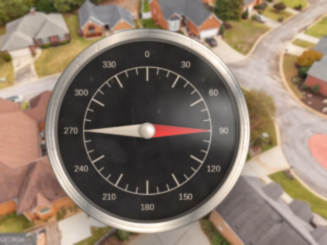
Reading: 90 °
